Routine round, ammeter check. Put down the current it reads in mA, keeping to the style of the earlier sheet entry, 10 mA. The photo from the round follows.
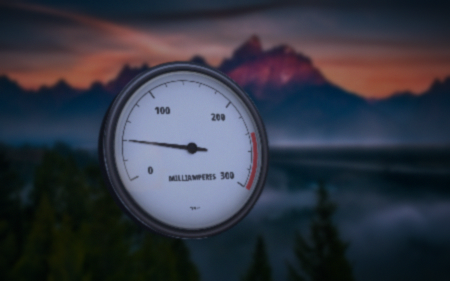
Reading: 40 mA
